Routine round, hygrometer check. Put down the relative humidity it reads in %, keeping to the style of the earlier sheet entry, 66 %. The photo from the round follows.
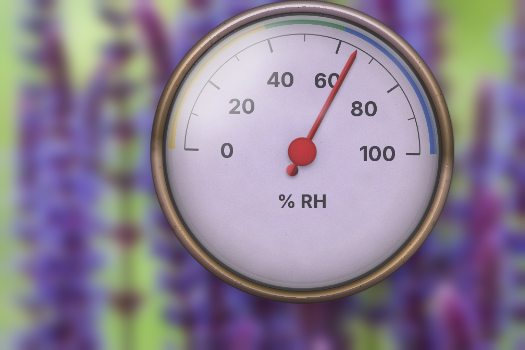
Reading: 65 %
